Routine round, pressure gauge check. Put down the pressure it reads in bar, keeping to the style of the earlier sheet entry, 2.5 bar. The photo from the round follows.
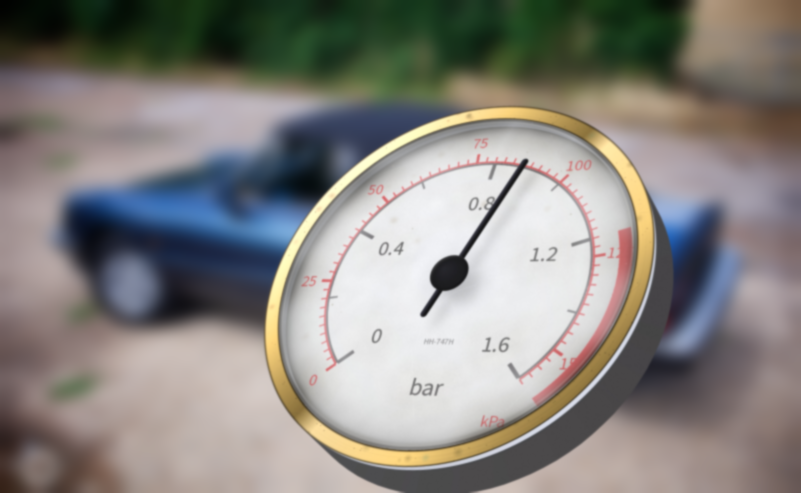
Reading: 0.9 bar
